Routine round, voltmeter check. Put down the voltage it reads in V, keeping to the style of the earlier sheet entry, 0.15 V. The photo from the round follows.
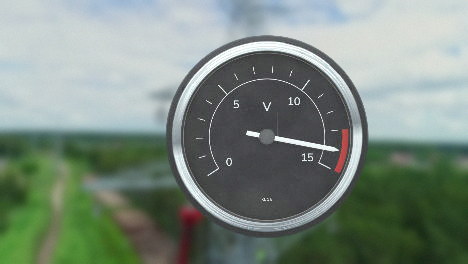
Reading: 14 V
